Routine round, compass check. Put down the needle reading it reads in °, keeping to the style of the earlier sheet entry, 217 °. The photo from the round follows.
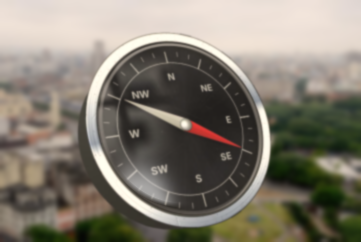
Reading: 120 °
